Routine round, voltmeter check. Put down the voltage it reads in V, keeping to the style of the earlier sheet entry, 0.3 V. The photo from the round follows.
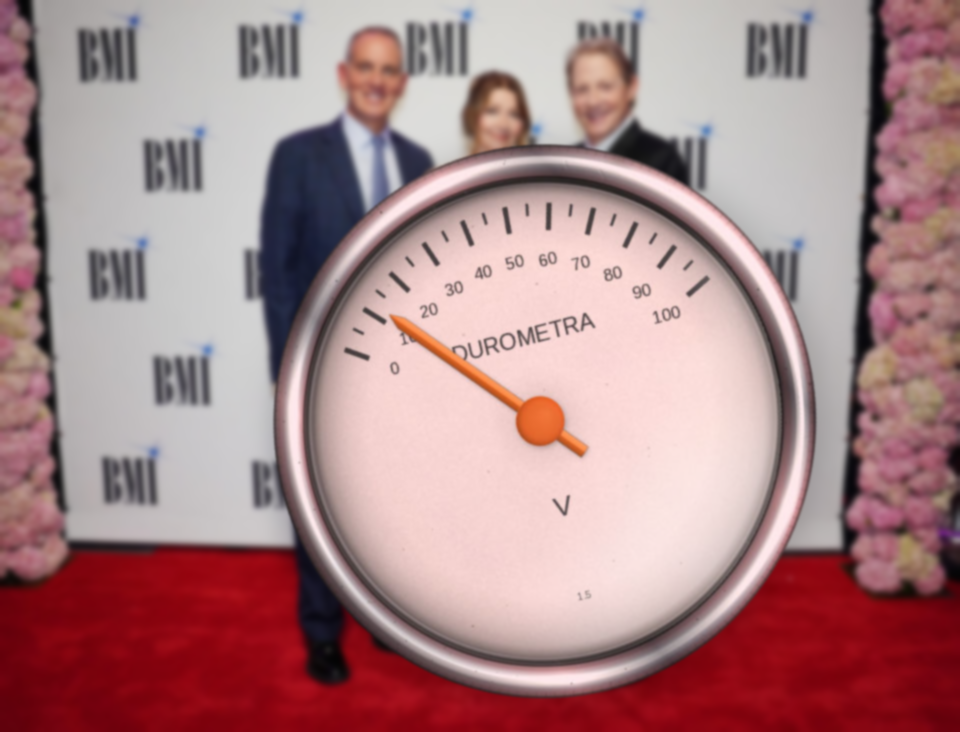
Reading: 12.5 V
